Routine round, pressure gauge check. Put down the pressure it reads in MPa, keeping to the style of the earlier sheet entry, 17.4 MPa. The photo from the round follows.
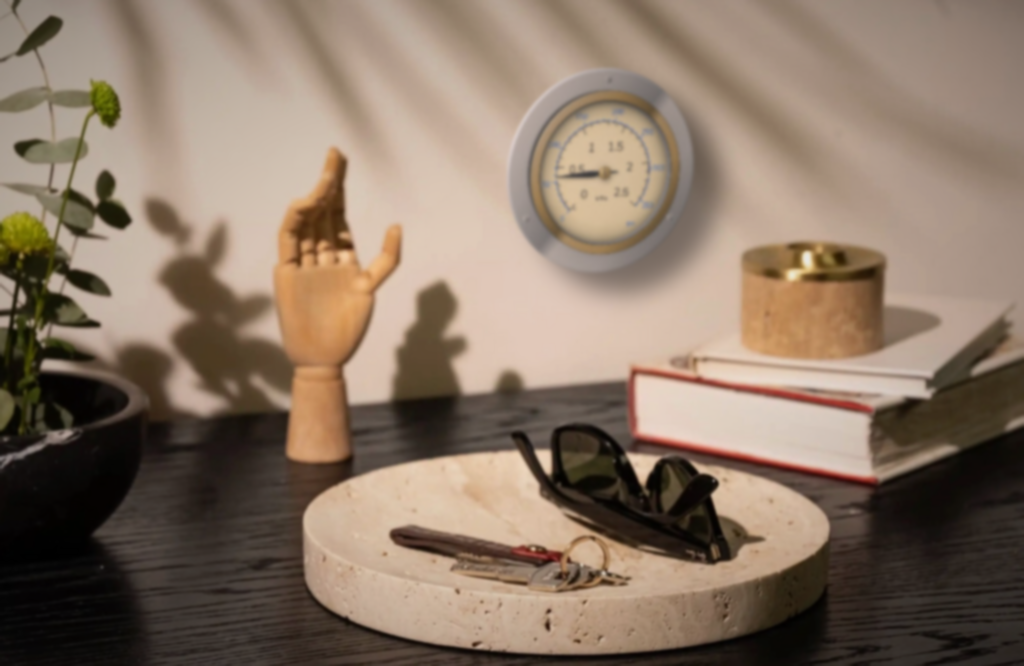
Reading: 0.4 MPa
